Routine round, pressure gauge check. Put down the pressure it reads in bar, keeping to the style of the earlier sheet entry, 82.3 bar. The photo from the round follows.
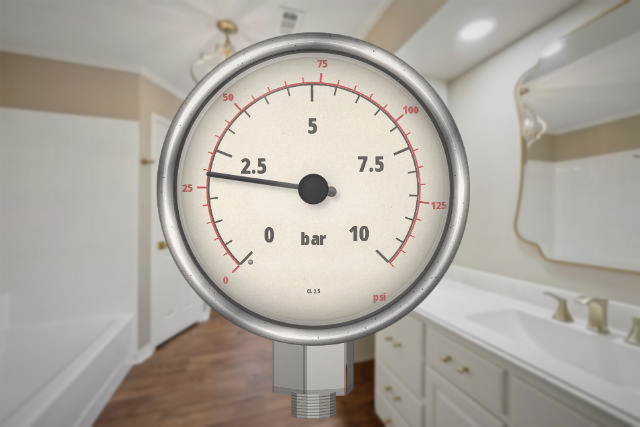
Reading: 2 bar
